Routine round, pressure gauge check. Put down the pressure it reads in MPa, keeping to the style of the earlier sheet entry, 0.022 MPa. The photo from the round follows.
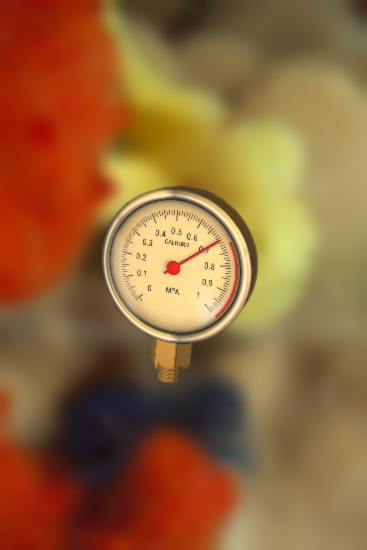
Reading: 0.7 MPa
